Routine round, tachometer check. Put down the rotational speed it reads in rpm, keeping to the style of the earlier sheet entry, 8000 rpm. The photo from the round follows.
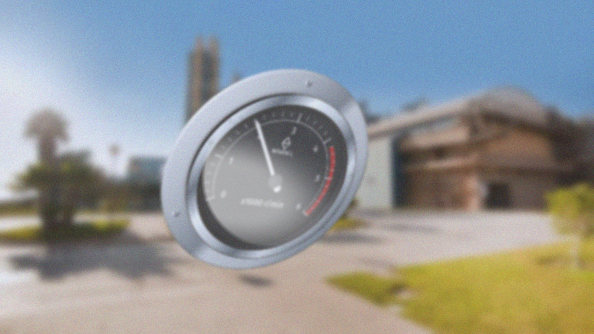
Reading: 2000 rpm
